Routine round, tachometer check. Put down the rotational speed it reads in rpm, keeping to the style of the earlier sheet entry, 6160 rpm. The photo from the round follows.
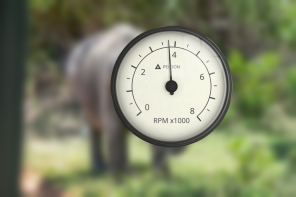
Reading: 3750 rpm
